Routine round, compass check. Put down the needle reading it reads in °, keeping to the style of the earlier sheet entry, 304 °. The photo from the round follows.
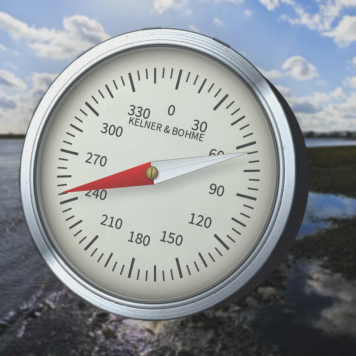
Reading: 245 °
